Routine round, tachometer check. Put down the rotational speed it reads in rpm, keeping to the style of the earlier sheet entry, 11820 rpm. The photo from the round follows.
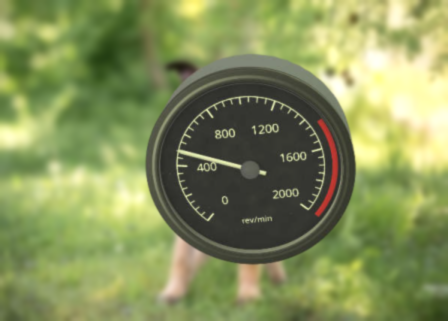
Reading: 500 rpm
